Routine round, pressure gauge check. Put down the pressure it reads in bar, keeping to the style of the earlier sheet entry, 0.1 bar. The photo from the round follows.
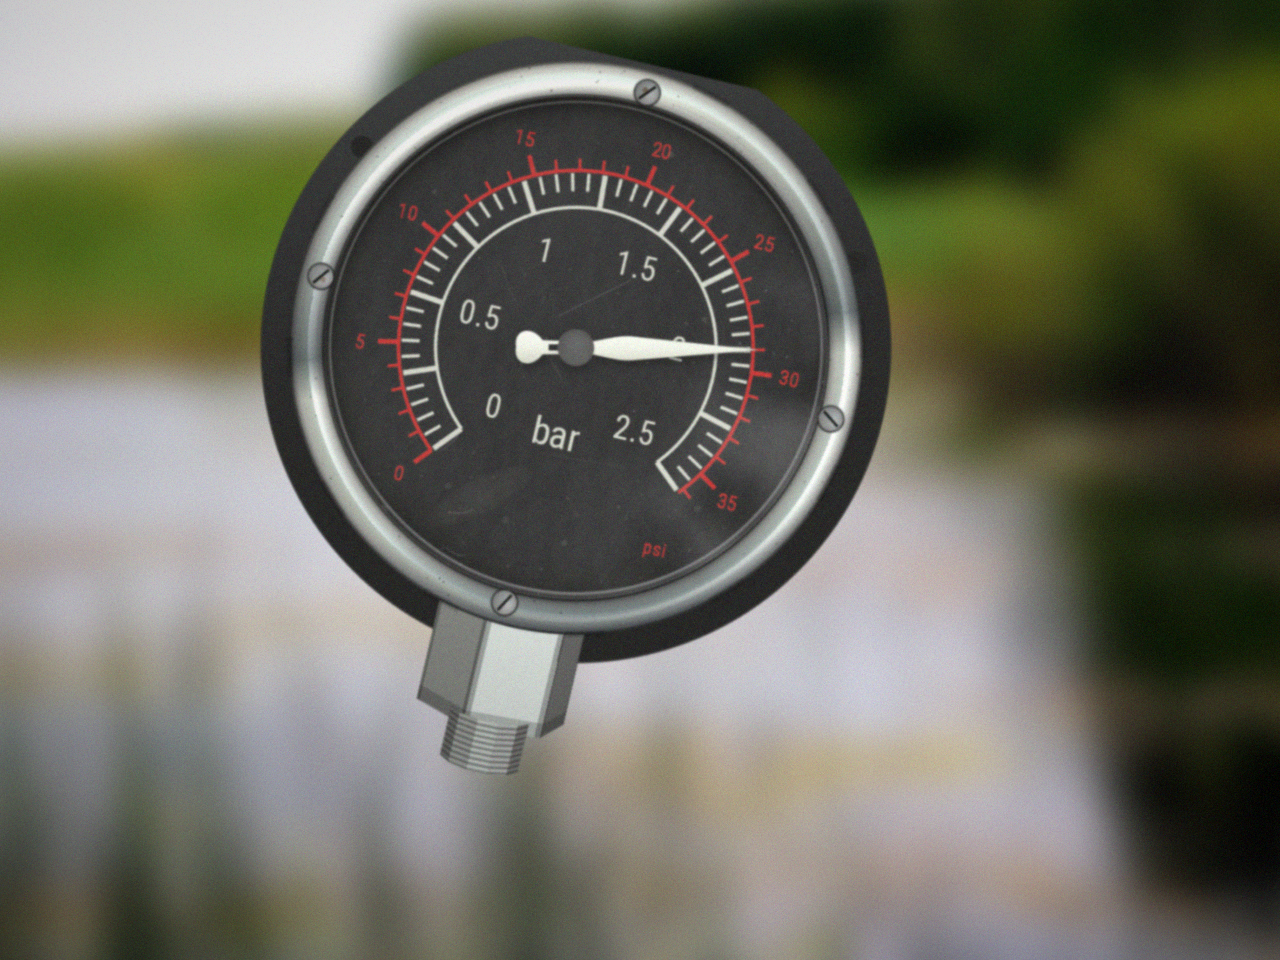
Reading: 2 bar
